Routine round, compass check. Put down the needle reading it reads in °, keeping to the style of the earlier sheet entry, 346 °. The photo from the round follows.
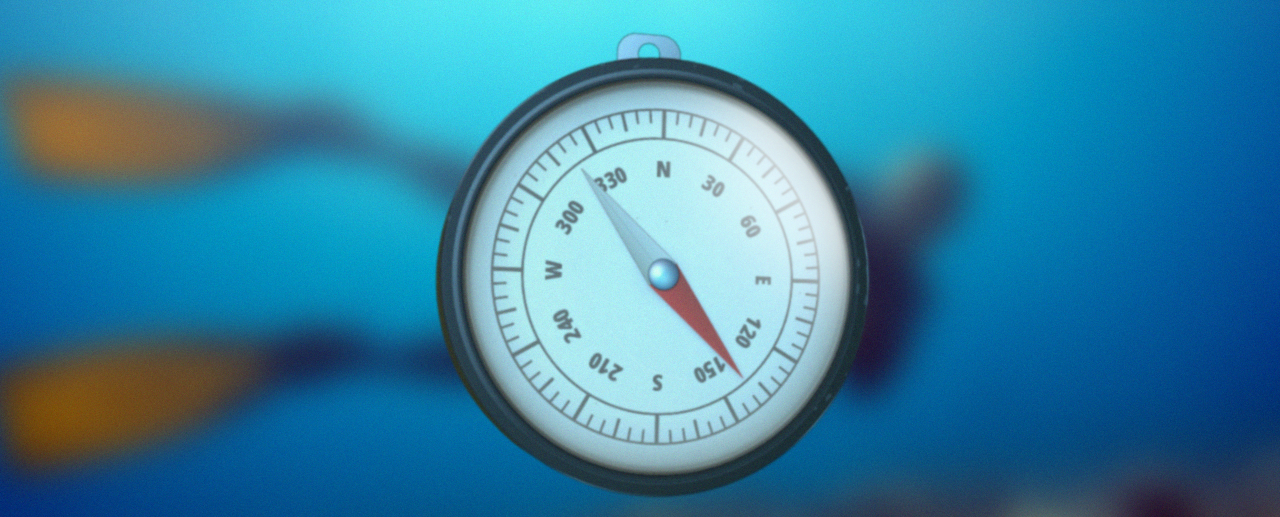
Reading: 140 °
